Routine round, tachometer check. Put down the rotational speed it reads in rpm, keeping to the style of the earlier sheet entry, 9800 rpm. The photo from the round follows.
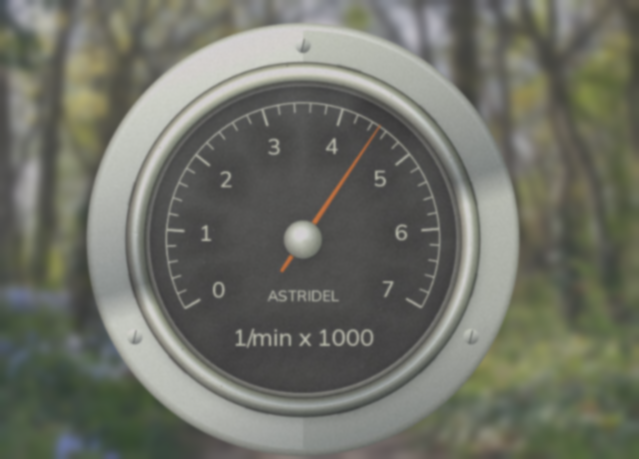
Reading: 4500 rpm
